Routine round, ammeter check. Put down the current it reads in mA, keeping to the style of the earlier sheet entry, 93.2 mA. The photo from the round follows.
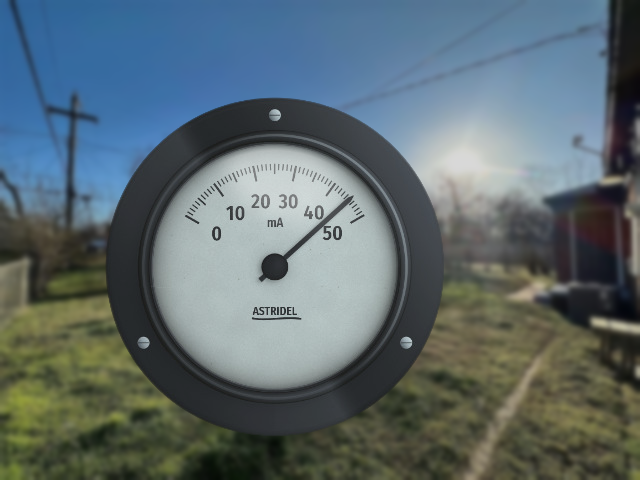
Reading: 45 mA
